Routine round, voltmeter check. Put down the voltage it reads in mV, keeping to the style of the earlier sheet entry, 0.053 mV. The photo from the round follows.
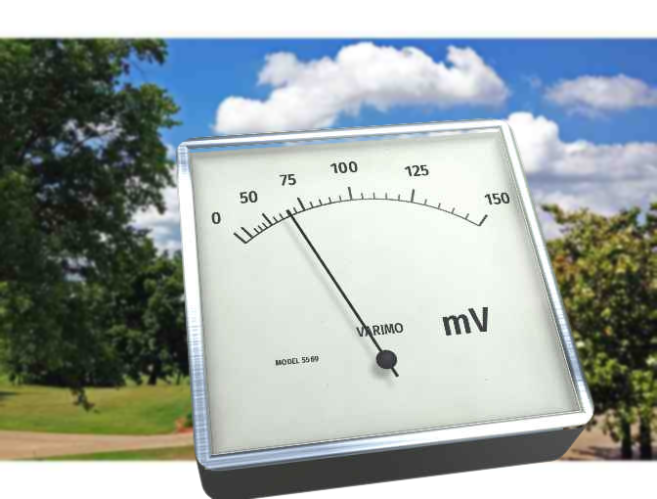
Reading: 65 mV
